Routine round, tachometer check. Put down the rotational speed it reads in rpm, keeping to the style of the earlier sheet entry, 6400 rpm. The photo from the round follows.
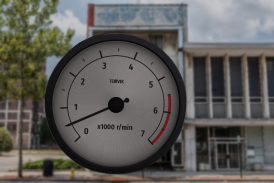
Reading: 500 rpm
